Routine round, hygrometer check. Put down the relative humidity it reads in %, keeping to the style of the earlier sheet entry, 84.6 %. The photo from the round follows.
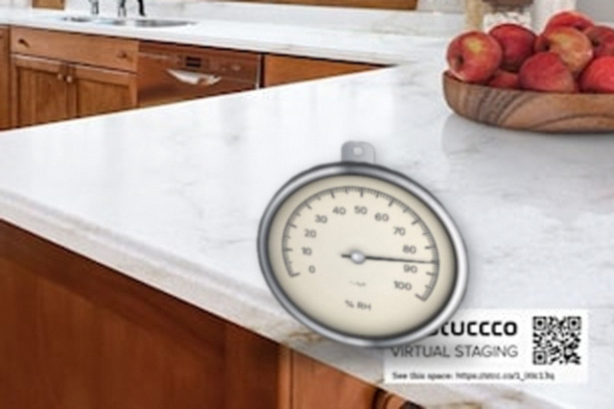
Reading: 85 %
